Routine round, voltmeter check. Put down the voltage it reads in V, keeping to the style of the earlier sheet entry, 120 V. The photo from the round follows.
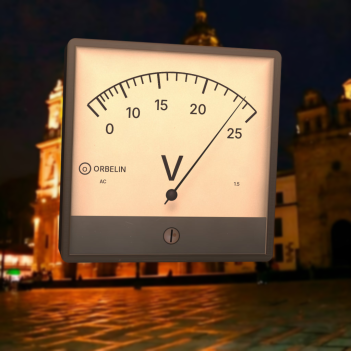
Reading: 23.5 V
